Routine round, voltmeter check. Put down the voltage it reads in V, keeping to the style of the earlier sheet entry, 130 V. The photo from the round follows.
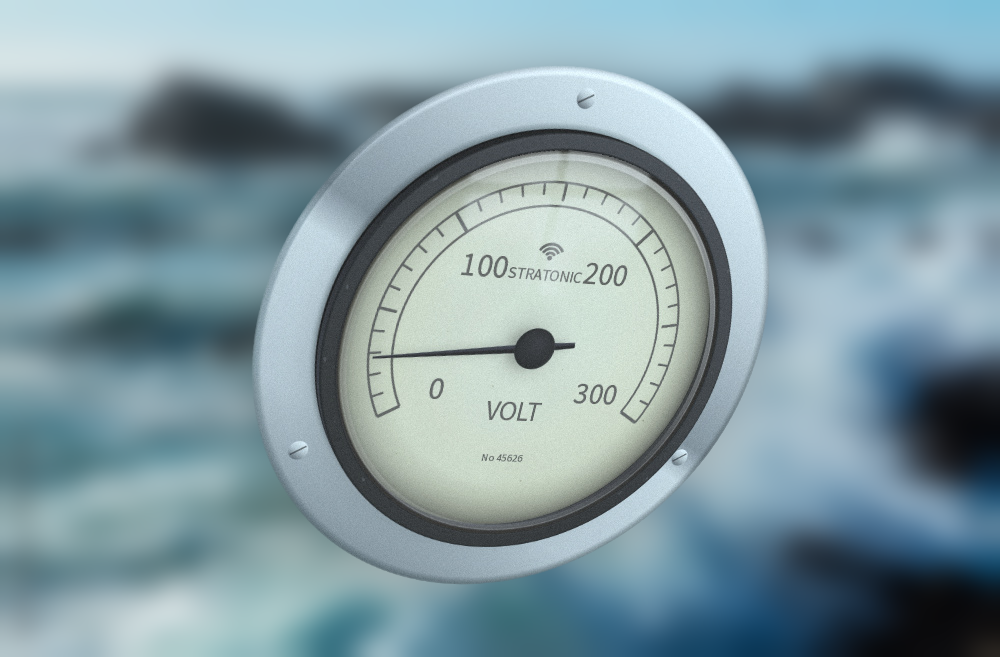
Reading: 30 V
